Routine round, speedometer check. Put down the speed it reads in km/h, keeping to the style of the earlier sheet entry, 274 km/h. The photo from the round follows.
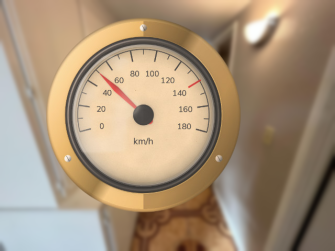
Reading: 50 km/h
